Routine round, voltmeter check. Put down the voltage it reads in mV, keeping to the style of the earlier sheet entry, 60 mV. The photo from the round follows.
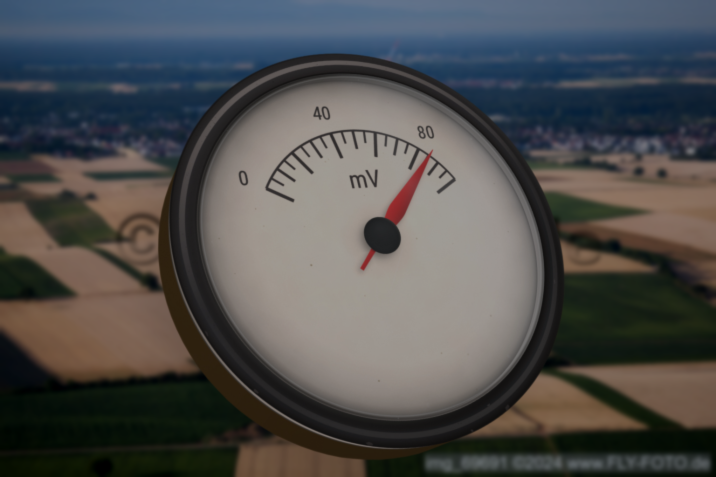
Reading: 85 mV
